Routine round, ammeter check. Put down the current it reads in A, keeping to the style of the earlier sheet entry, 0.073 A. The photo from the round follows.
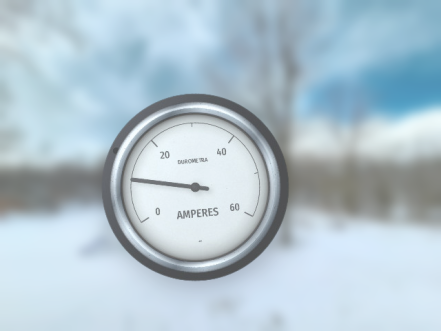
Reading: 10 A
